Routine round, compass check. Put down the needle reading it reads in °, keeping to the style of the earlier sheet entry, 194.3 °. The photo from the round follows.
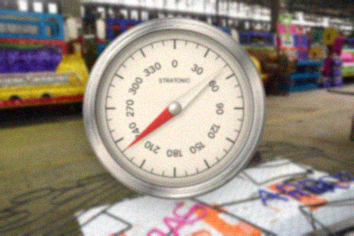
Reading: 230 °
